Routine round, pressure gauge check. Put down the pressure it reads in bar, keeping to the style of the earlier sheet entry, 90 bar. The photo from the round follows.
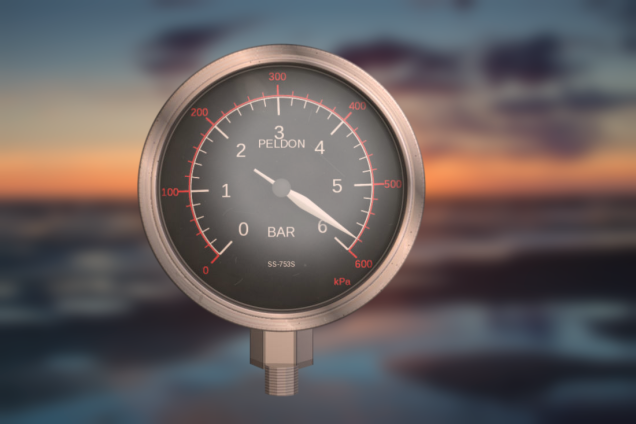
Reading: 5.8 bar
